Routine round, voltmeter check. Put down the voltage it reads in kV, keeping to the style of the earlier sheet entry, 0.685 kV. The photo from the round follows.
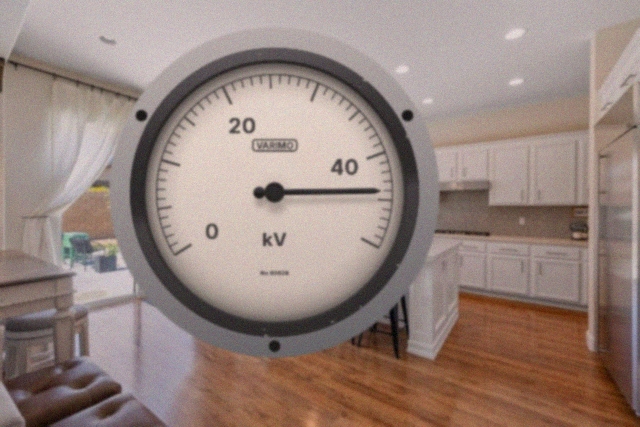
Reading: 44 kV
